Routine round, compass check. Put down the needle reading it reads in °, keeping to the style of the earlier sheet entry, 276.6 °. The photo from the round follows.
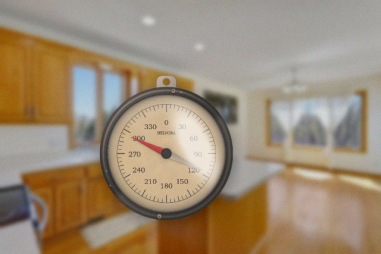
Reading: 295 °
